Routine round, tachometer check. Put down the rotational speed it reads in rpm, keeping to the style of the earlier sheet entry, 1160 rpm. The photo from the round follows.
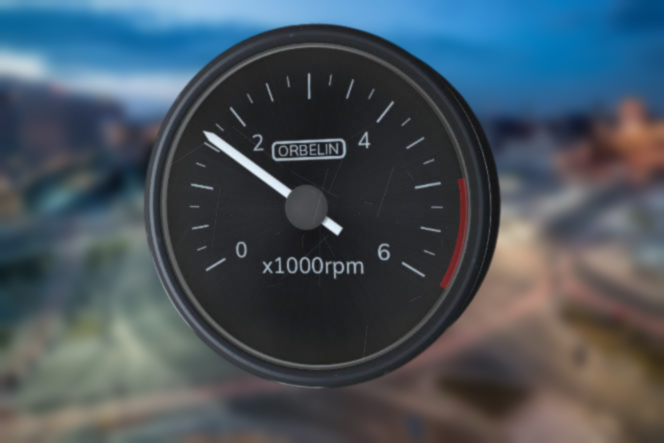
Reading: 1625 rpm
